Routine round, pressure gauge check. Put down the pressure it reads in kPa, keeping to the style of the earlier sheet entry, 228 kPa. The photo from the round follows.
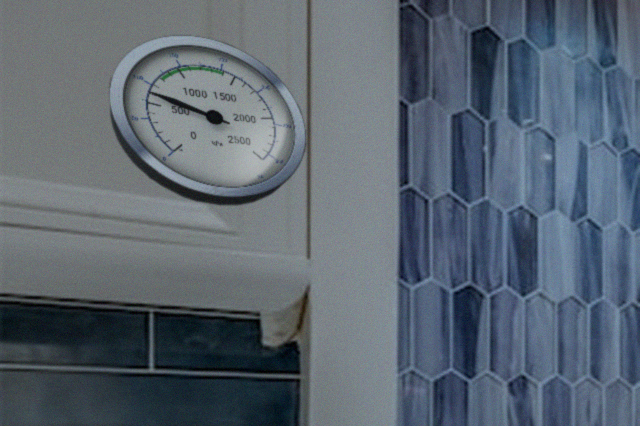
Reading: 600 kPa
